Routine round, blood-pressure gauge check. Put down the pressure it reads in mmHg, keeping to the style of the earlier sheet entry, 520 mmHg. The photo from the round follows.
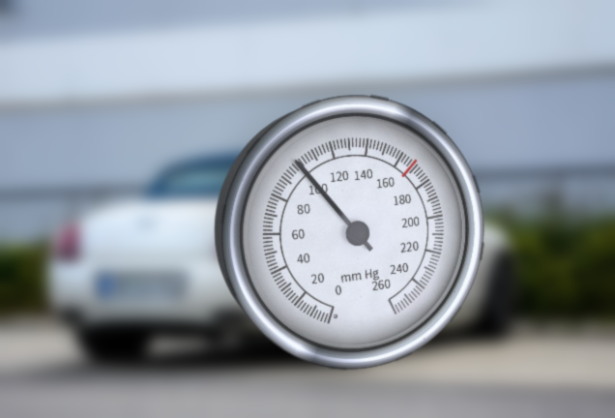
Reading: 100 mmHg
